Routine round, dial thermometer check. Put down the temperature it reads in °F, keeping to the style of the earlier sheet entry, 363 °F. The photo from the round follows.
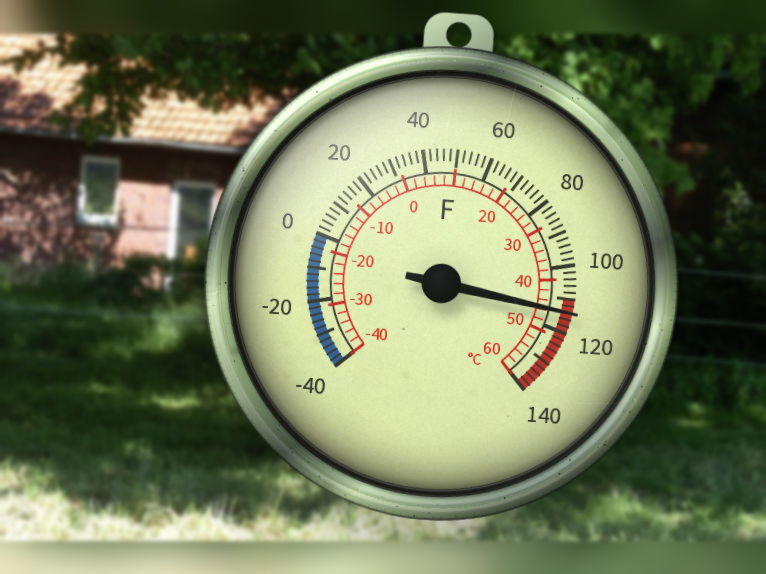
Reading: 114 °F
